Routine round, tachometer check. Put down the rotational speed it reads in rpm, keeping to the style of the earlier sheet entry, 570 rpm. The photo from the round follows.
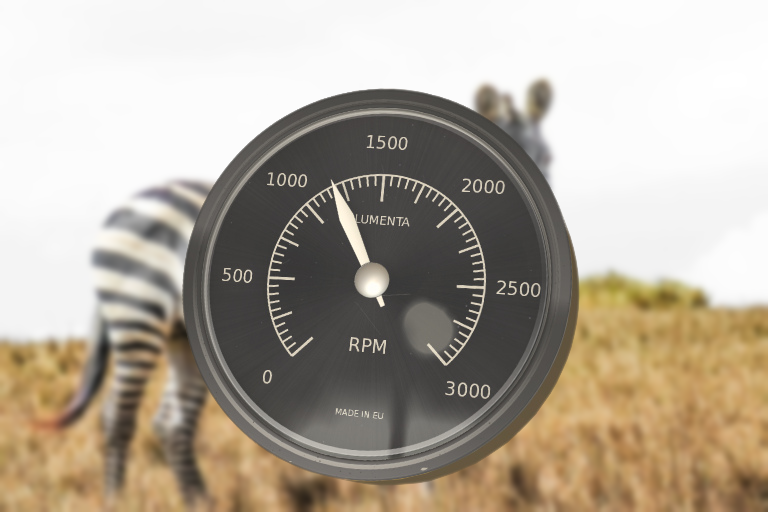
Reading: 1200 rpm
